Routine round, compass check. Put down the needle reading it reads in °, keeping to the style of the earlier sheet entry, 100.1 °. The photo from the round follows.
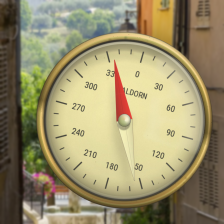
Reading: 335 °
